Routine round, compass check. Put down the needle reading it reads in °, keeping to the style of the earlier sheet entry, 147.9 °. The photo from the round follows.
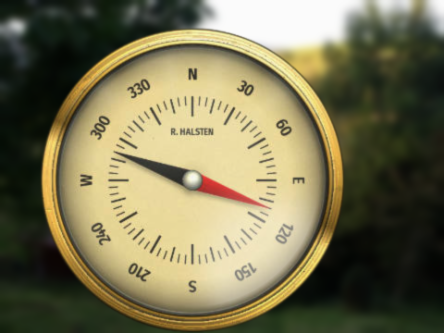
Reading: 110 °
